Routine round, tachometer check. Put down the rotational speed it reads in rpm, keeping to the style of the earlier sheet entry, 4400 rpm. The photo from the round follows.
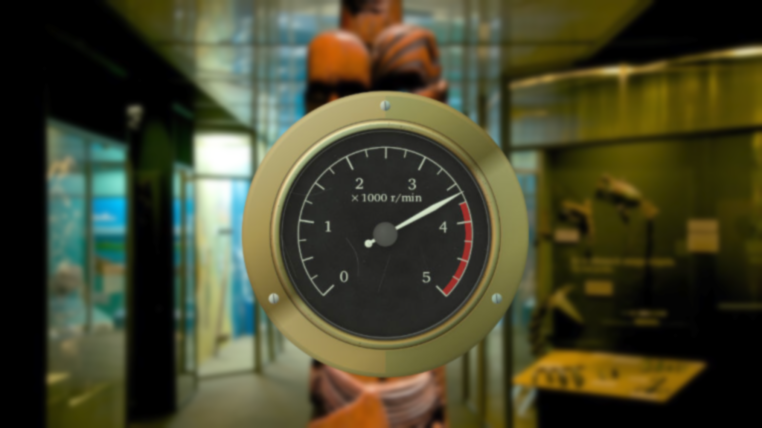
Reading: 3625 rpm
